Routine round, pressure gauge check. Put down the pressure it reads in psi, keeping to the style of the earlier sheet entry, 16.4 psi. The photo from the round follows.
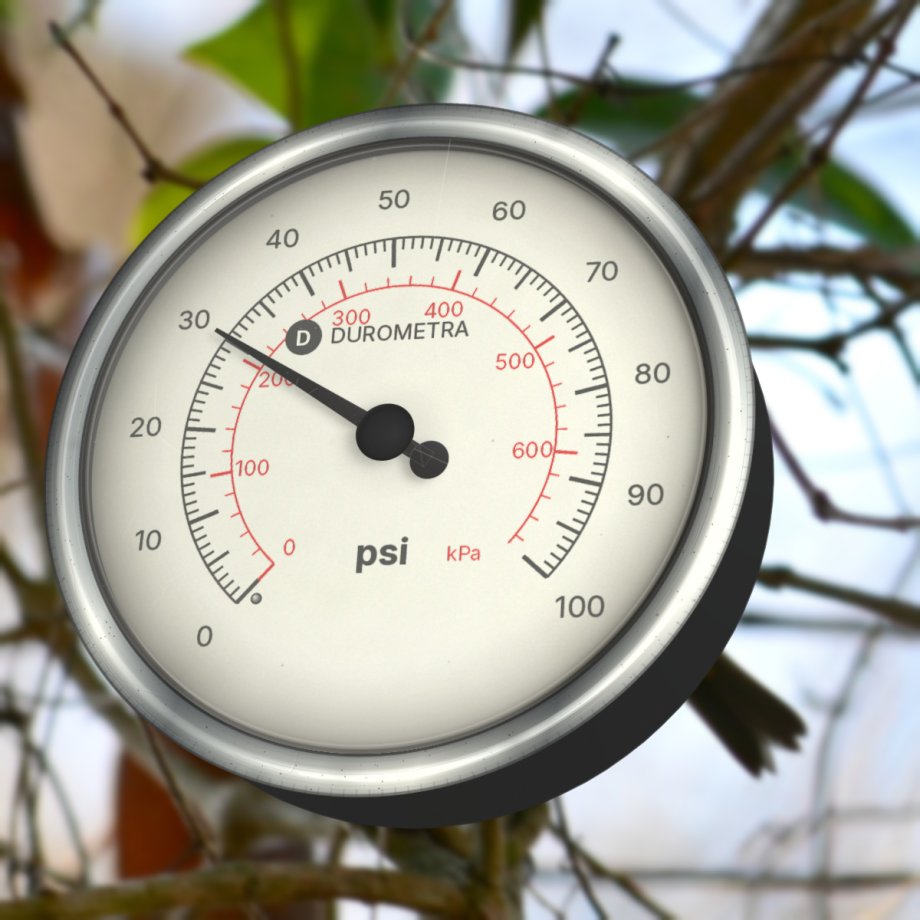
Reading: 30 psi
